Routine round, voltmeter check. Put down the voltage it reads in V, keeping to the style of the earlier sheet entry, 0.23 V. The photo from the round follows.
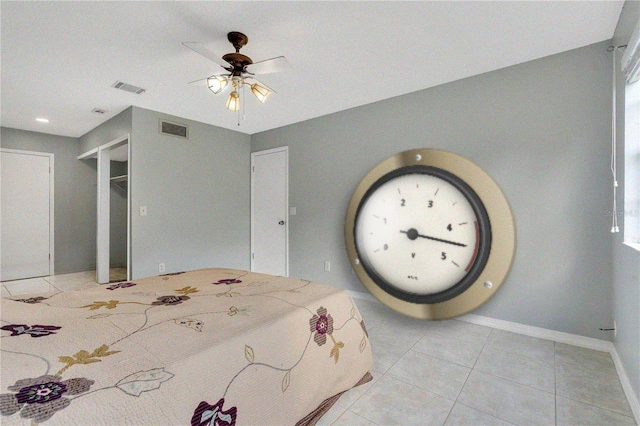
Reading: 4.5 V
